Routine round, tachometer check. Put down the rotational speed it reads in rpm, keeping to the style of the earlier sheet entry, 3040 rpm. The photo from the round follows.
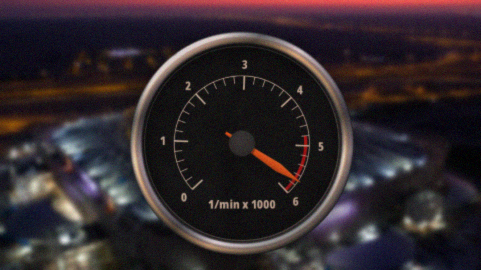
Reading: 5700 rpm
